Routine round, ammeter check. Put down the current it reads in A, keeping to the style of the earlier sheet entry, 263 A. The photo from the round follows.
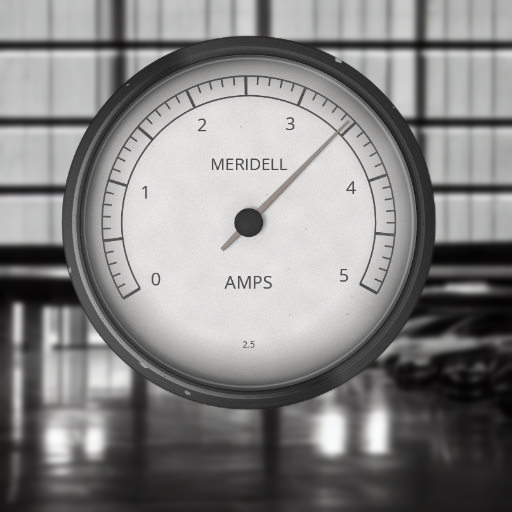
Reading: 3.45 A
